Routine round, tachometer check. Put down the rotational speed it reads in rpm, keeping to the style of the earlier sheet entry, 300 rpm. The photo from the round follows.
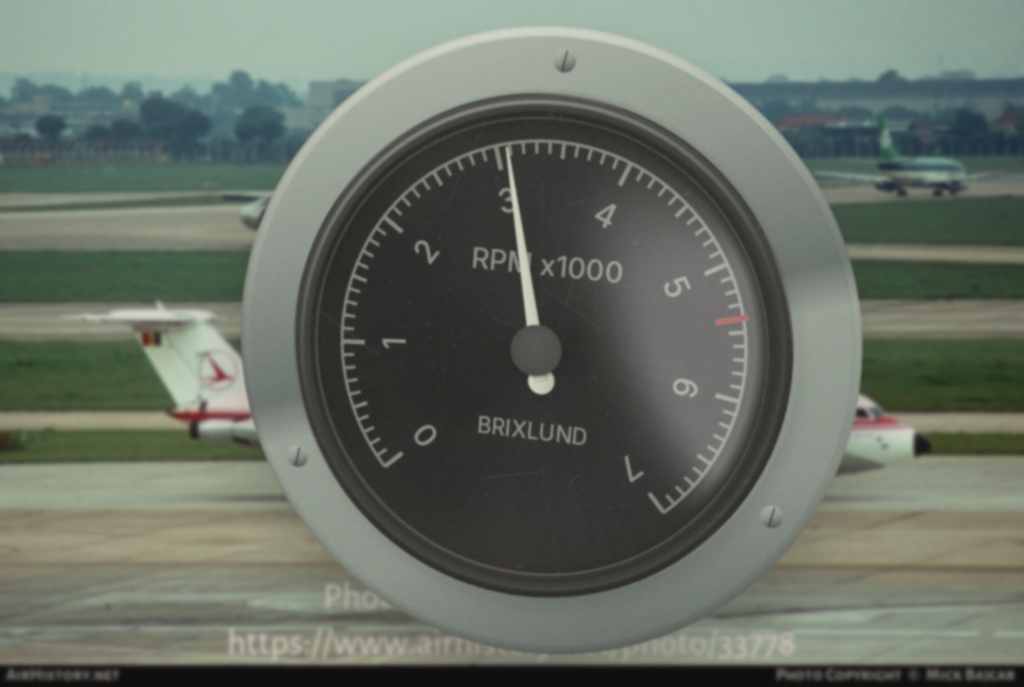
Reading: 3100 rpm
